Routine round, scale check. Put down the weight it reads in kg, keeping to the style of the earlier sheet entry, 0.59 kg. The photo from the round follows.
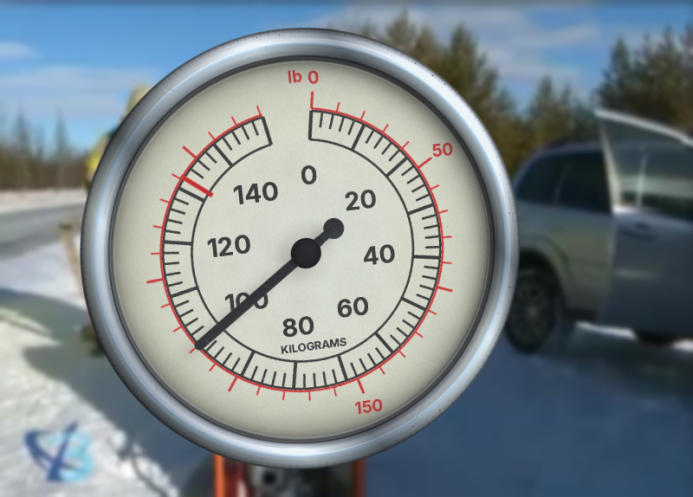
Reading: 100 kg
